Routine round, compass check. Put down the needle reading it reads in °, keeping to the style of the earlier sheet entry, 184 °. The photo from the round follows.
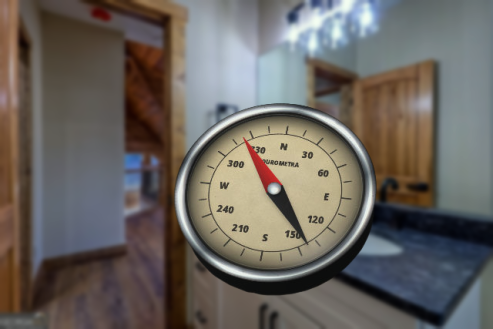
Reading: 322.5 °
